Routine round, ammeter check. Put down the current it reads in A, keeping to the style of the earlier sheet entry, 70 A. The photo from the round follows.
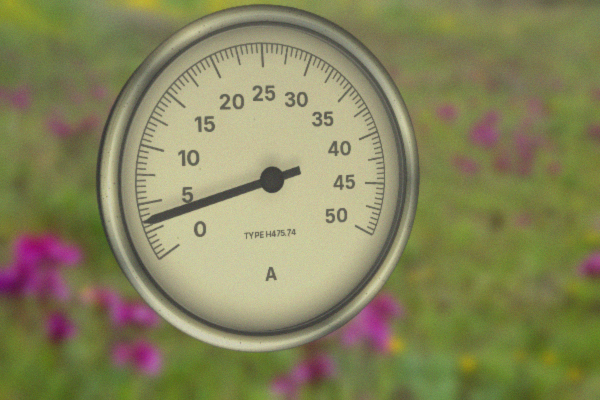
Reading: 3.5 A
